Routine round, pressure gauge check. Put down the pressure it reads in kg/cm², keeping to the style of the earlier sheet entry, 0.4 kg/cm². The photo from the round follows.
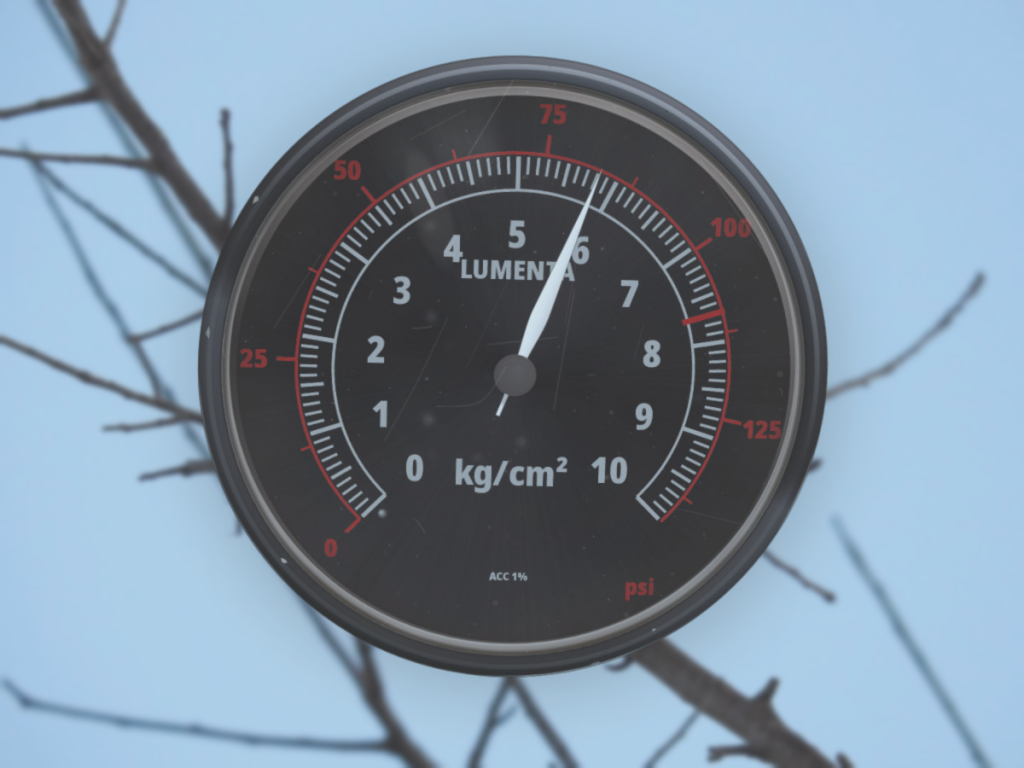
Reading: 5.8 kg/cm²
